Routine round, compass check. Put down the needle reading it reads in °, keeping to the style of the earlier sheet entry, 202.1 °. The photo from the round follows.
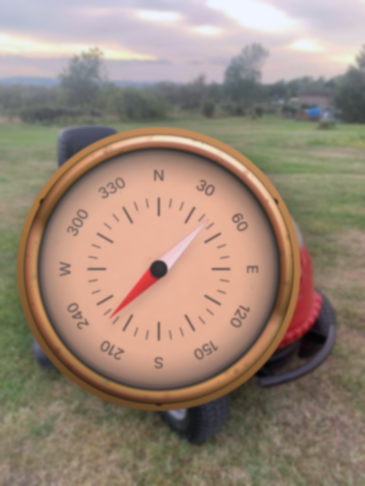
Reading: 225 °
